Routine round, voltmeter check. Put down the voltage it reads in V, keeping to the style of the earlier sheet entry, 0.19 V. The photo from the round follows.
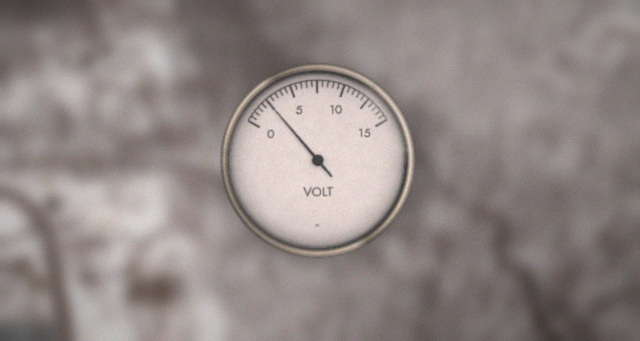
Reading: 2.5 V
